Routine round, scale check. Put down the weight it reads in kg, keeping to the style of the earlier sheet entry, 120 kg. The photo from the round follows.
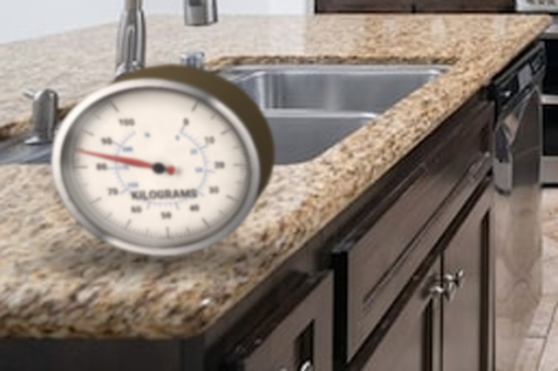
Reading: 85 kg
